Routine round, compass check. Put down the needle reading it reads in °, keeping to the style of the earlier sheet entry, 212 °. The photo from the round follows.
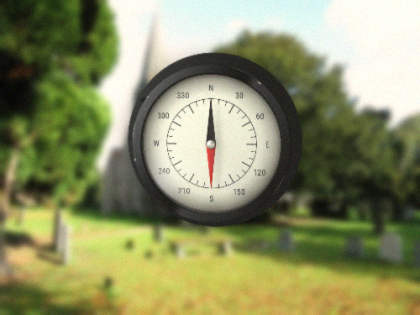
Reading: 180 °
